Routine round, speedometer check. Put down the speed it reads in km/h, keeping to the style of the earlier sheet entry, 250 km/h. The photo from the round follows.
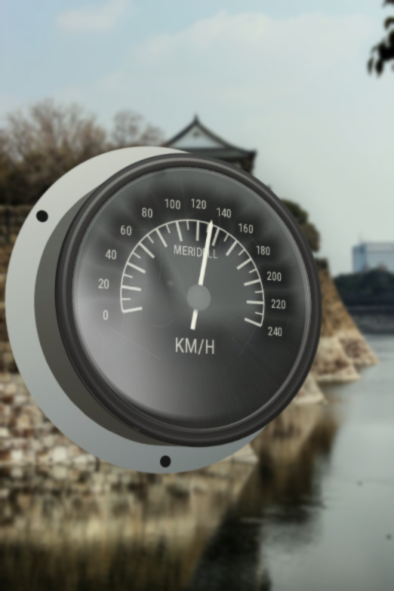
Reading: 130 km/h
